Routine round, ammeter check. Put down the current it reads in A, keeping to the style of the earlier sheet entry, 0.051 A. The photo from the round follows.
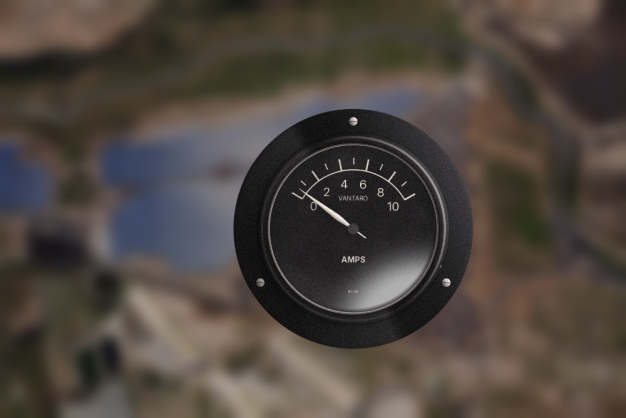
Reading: 0.5 A
